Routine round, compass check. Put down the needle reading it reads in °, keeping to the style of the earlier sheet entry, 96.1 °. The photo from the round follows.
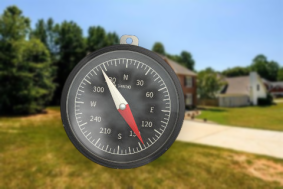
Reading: 145 °
